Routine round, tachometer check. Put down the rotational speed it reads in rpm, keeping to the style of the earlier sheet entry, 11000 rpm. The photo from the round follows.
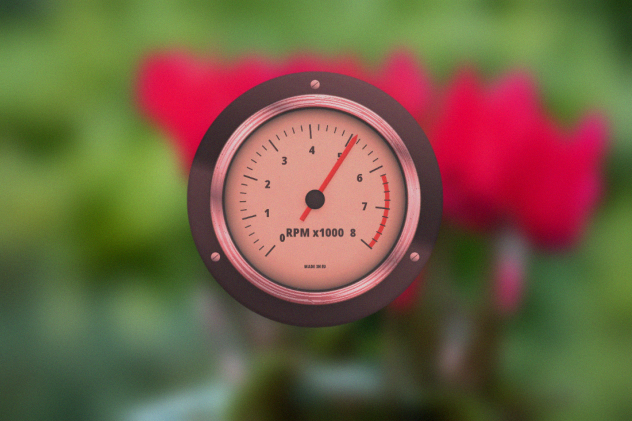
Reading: 5100 rpm
